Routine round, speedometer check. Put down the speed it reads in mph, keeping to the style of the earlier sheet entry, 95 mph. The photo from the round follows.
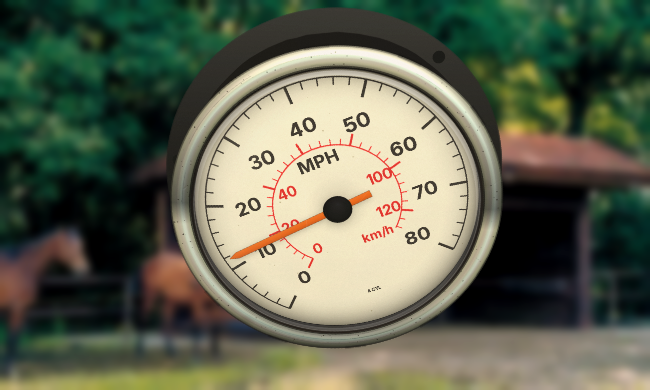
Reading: 12 mph
